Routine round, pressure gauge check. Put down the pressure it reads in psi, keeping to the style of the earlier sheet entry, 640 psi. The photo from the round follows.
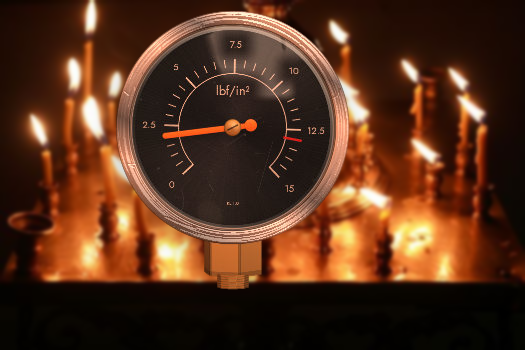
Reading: 2 psi
